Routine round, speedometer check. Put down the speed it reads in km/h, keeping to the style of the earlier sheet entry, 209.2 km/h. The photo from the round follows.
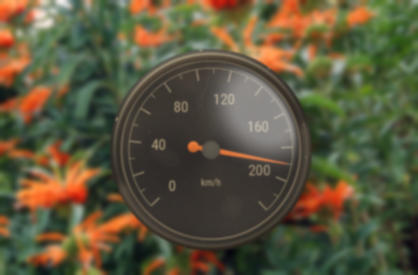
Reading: 190 km/h
